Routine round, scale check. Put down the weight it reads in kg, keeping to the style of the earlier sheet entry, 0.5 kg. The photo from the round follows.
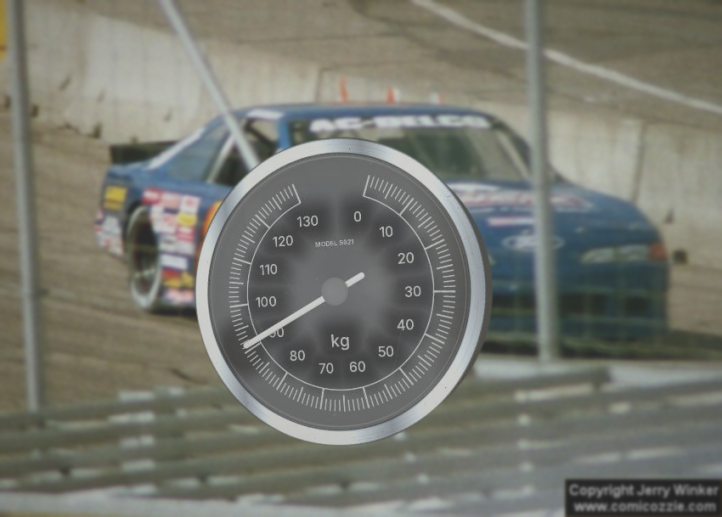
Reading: 91 kg
